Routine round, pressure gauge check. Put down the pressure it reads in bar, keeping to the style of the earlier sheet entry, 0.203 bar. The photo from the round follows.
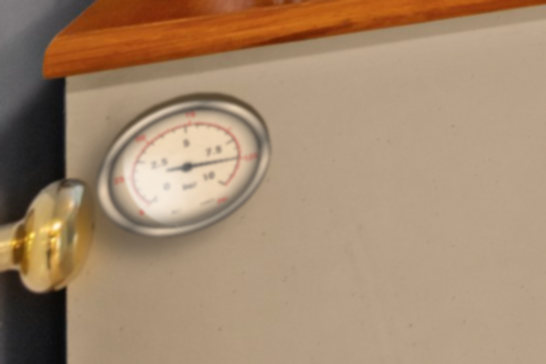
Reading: 8.5 bar
